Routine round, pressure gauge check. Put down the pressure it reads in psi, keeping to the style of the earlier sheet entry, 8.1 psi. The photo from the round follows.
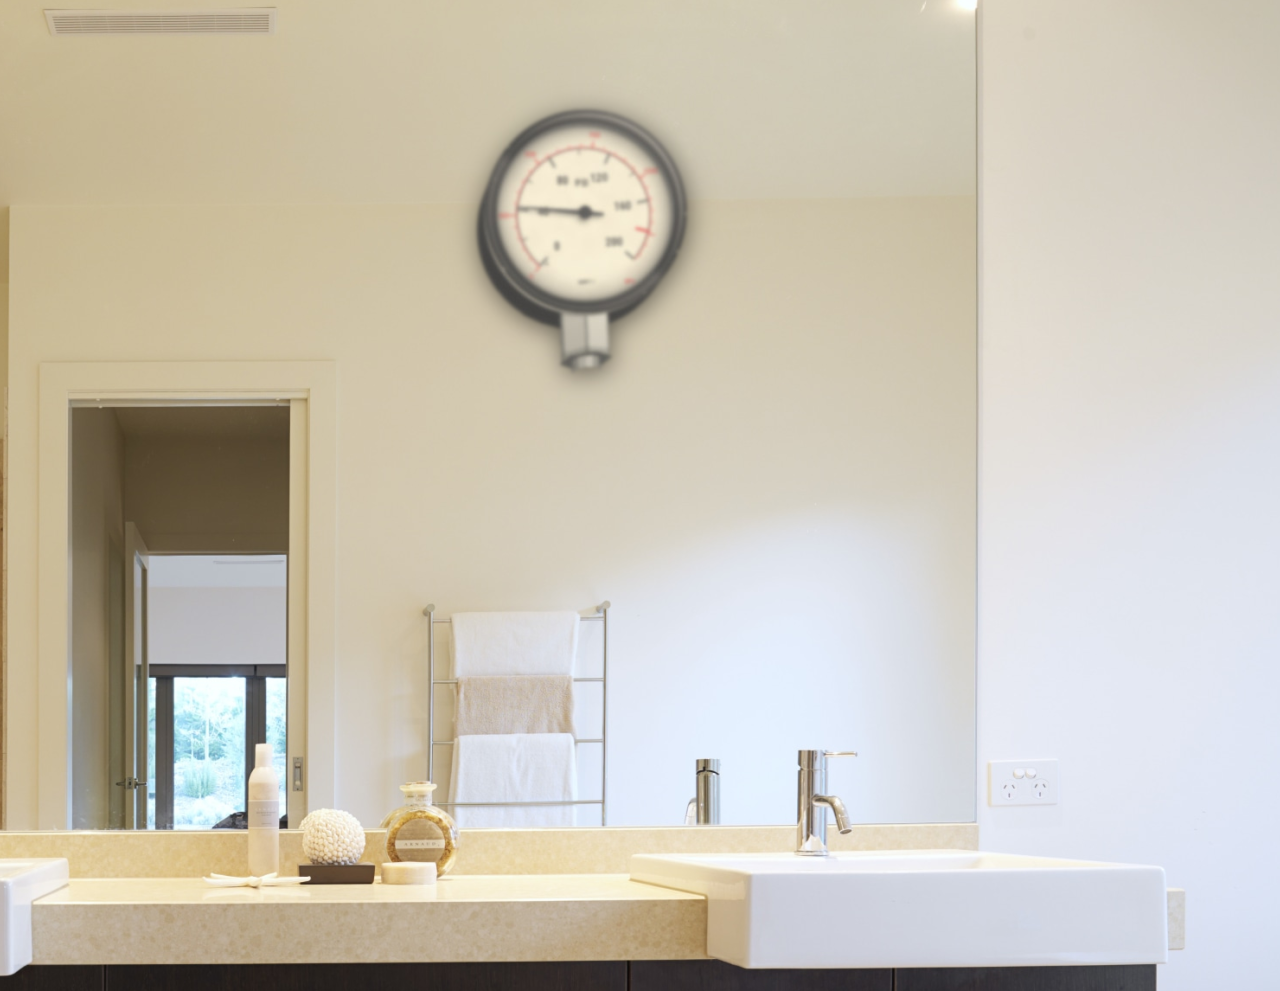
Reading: 40 psi
